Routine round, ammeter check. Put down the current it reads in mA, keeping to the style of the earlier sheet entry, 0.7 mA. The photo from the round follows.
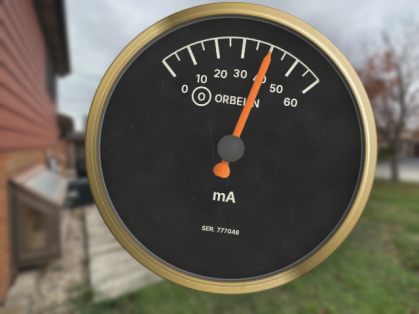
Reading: 40 mA
